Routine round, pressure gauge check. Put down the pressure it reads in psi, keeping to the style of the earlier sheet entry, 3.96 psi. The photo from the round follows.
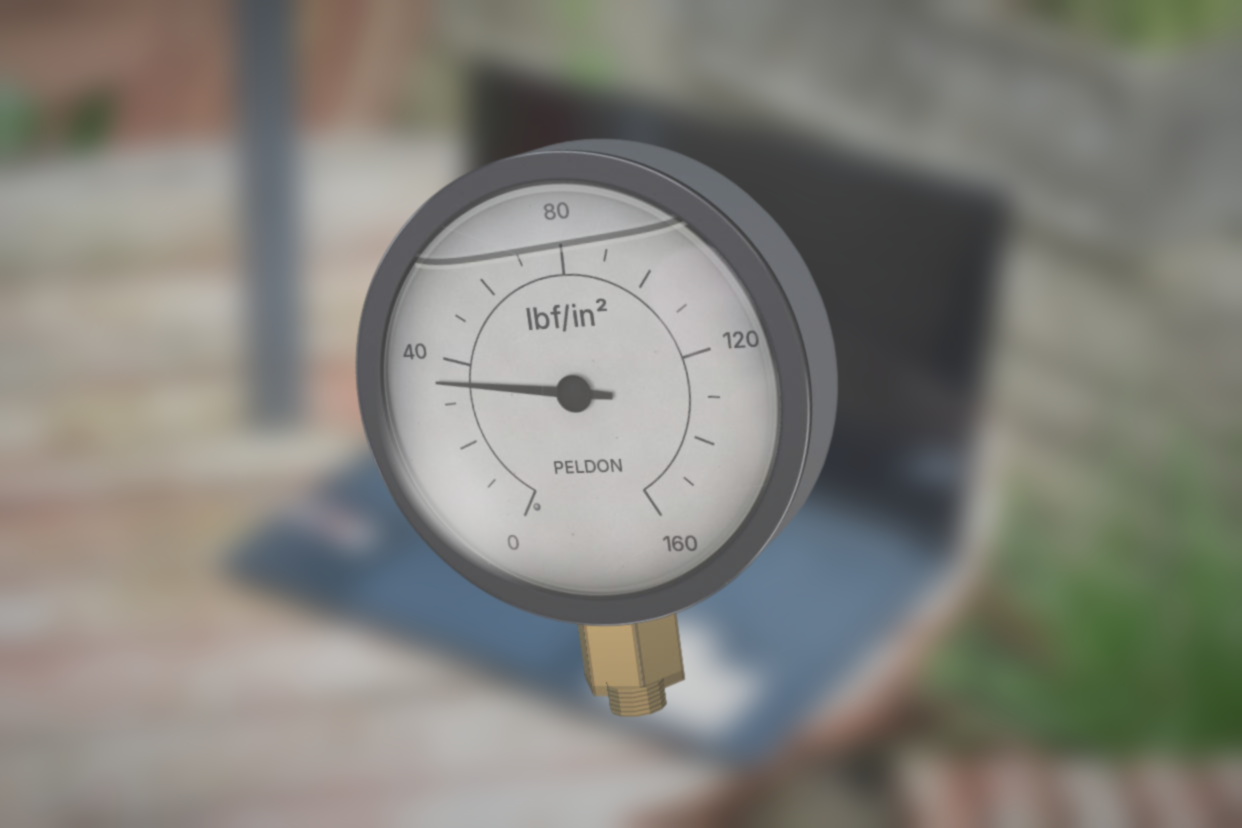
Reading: 35 psi
